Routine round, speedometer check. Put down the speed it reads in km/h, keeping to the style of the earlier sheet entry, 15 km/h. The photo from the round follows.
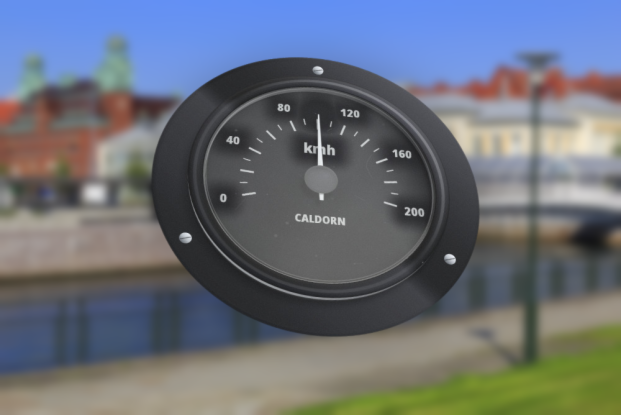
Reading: 100 km/h
